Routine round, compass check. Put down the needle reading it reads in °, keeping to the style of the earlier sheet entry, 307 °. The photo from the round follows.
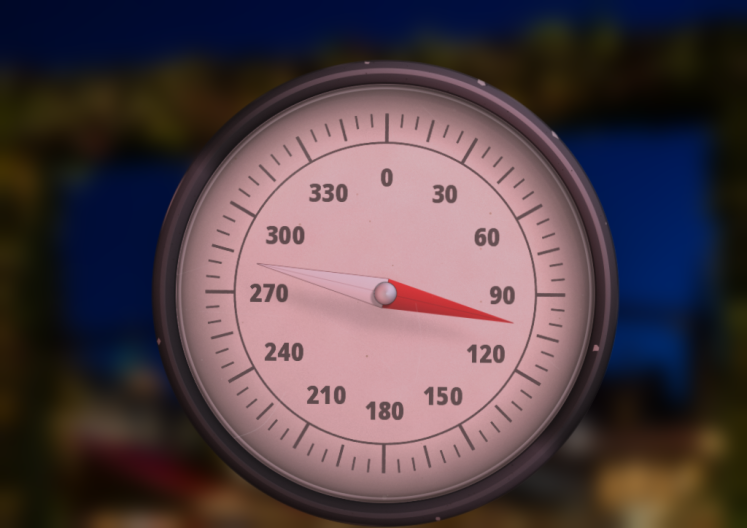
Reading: 102.5 °
